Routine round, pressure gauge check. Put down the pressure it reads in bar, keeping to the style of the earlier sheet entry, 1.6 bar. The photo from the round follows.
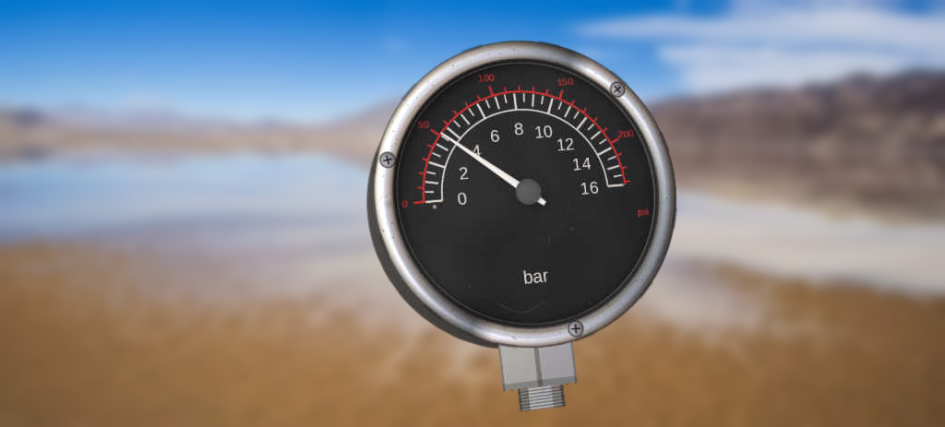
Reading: 3.5 bar
